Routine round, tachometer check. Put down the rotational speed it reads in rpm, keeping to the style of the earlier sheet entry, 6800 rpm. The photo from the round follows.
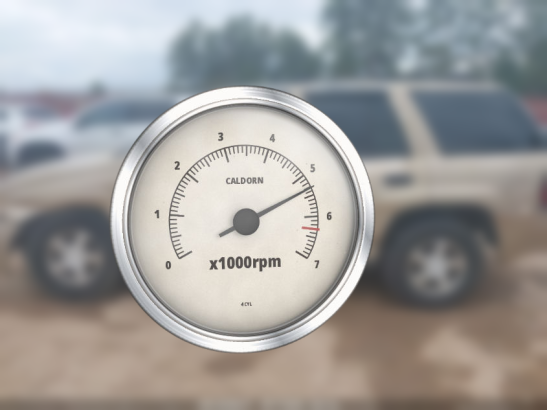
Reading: 5300 rpm
